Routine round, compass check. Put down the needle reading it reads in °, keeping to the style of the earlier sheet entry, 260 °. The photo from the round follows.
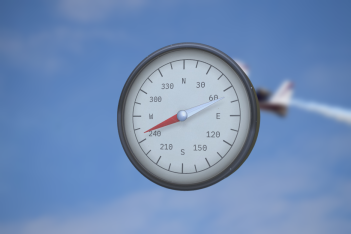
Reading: 247.5 °
